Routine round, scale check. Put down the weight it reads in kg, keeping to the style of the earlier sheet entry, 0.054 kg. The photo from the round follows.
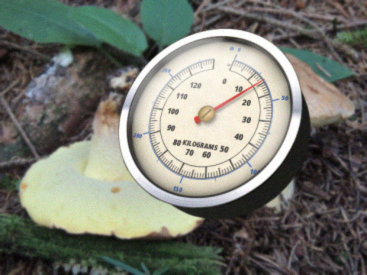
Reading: 15 kg
